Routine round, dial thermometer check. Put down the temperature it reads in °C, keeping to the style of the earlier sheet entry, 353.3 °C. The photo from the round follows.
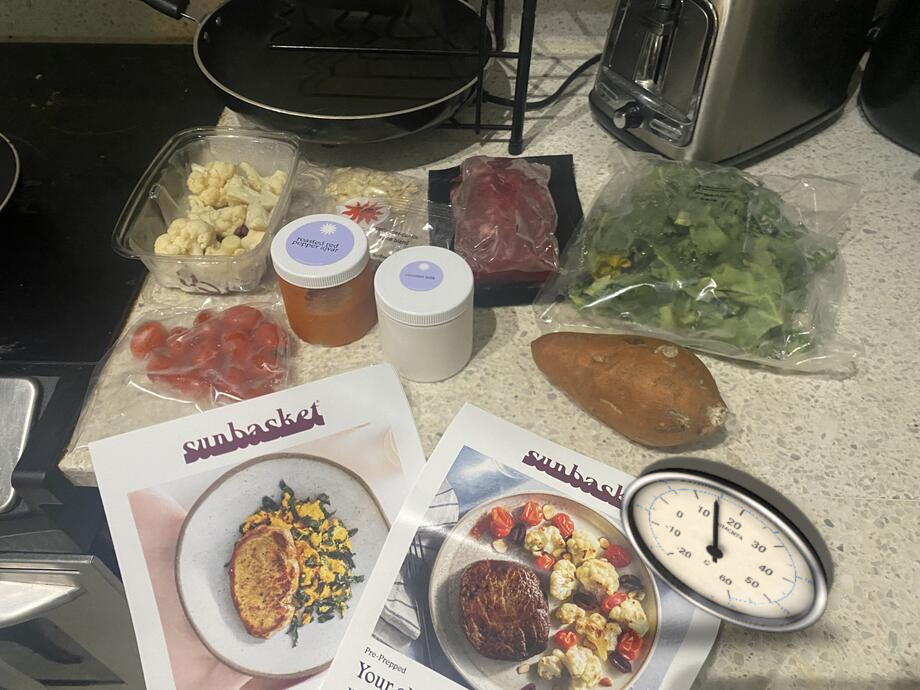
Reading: 15 °C
